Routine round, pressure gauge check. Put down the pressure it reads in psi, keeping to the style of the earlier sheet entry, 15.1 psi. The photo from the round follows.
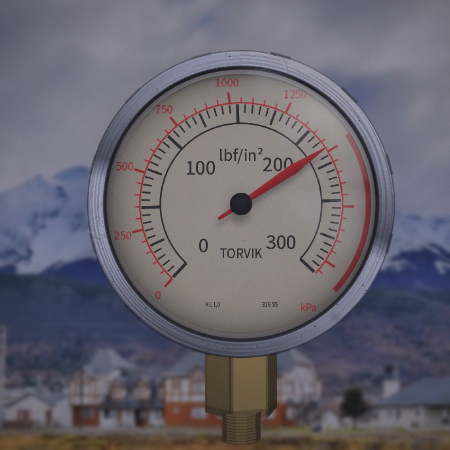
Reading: 215 psi
